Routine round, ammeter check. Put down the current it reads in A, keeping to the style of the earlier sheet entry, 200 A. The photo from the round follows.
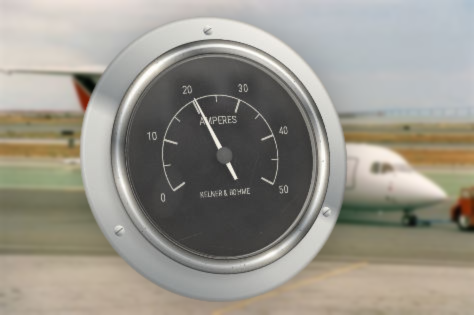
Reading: 20 A
